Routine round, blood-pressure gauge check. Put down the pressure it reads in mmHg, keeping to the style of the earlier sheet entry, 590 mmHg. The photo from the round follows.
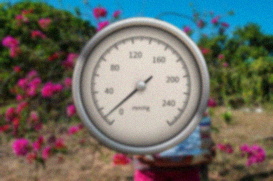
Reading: 10 mmHg
